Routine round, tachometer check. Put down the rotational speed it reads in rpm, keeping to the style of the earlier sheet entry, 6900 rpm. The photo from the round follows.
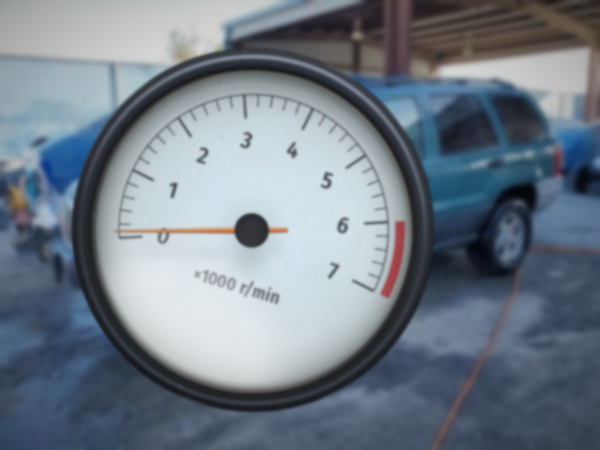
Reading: 100 rpm
